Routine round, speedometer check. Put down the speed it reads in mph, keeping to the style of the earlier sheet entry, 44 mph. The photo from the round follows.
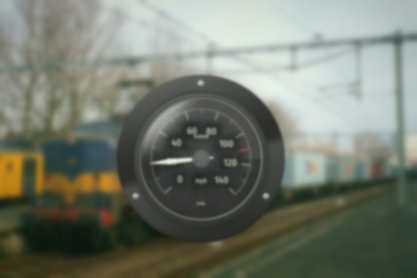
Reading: 20 mph
